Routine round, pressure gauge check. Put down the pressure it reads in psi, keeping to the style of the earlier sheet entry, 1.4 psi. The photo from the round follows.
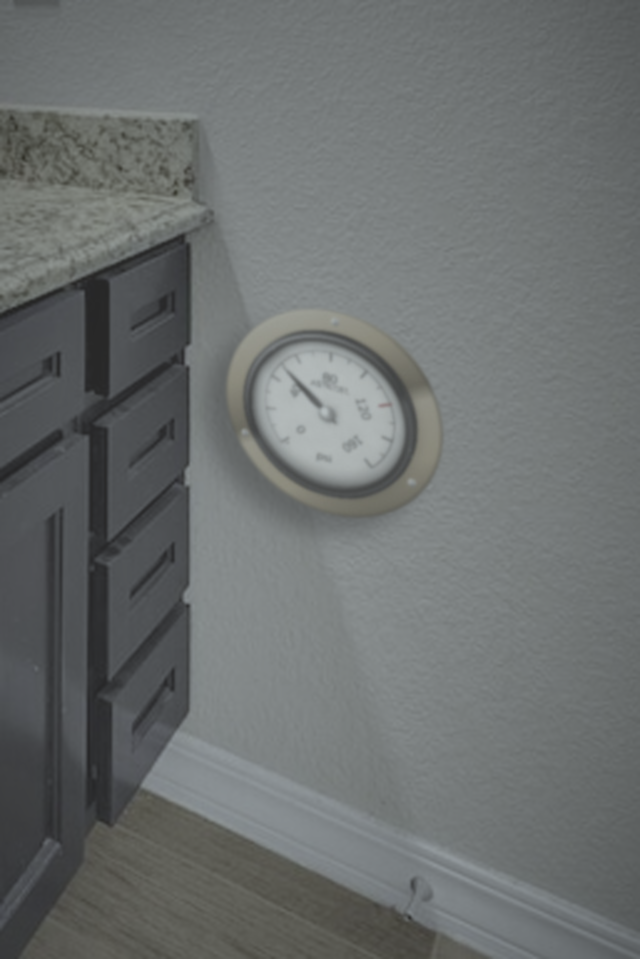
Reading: 50 psi
